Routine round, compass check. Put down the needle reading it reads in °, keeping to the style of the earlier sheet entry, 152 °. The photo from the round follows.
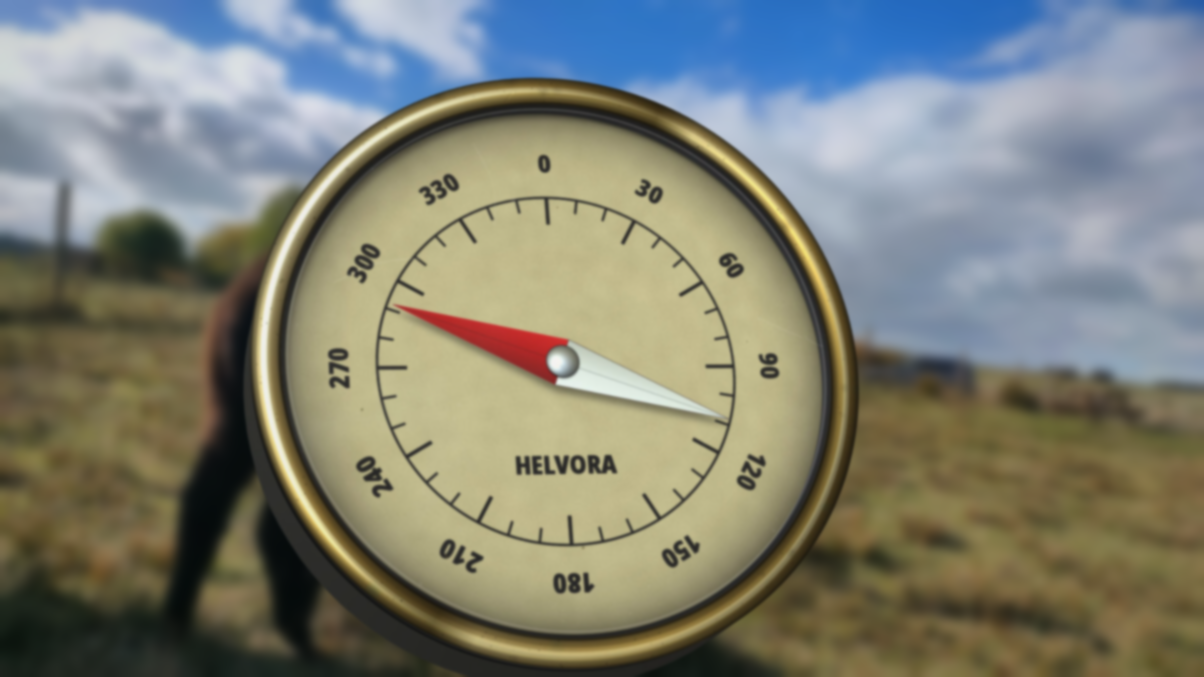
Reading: 290 °
